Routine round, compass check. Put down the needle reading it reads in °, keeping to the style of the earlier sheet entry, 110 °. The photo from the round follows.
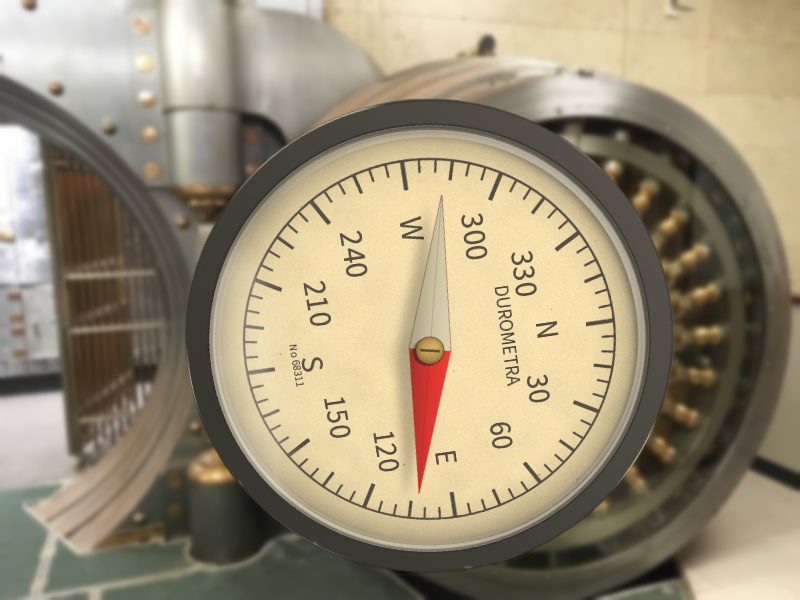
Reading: 102.5 °
